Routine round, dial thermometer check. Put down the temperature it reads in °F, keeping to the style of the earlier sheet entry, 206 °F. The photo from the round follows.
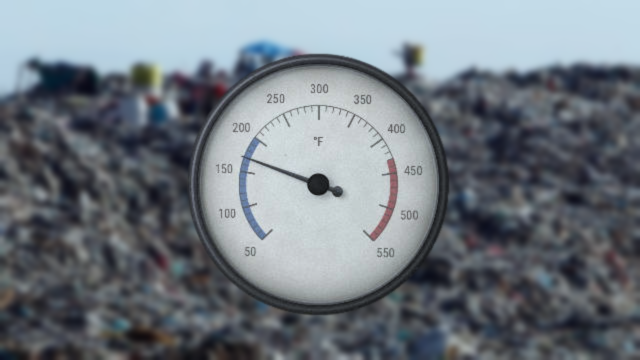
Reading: 170 °F
